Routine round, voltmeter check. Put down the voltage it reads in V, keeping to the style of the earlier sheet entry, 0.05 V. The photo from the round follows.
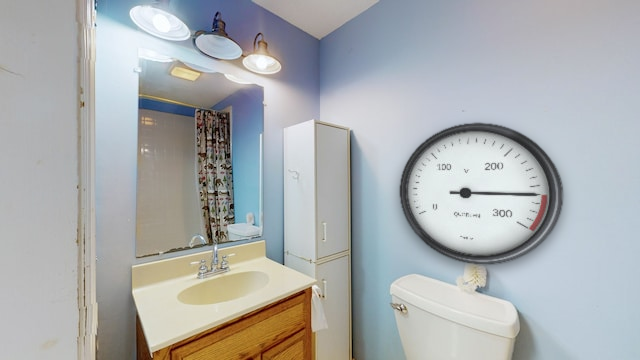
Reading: 260 V
